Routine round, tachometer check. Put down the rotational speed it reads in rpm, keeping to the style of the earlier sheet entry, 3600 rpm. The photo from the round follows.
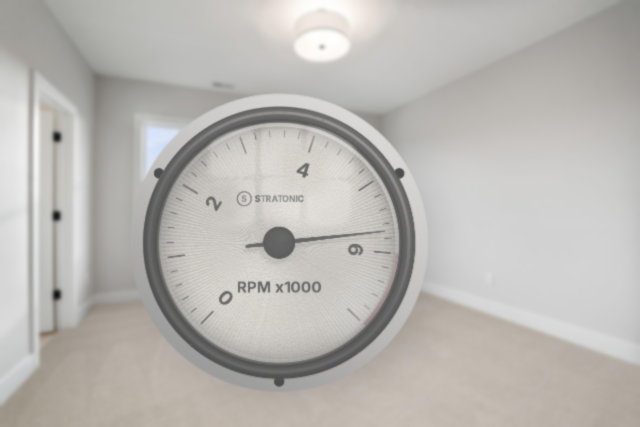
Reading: 5700 rpm
